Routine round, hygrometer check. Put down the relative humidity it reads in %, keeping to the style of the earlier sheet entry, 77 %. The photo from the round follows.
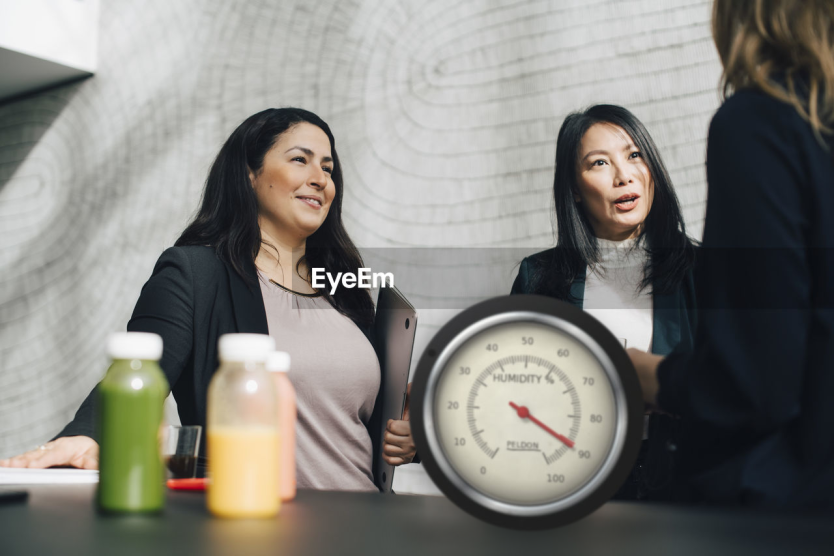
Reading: 90 %
